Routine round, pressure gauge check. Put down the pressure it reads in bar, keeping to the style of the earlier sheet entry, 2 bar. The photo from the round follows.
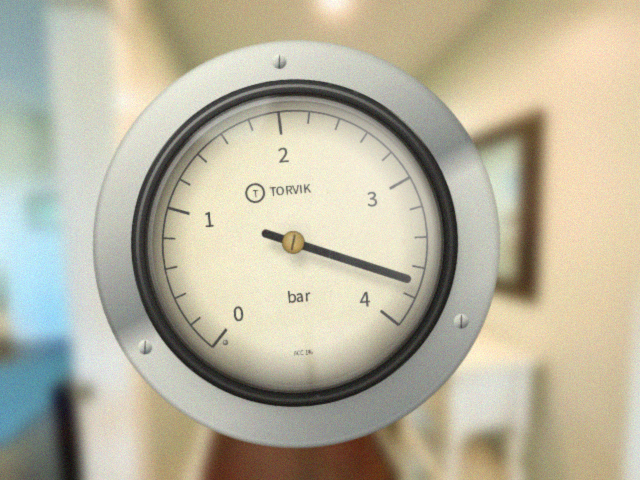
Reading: 3.7 bar
